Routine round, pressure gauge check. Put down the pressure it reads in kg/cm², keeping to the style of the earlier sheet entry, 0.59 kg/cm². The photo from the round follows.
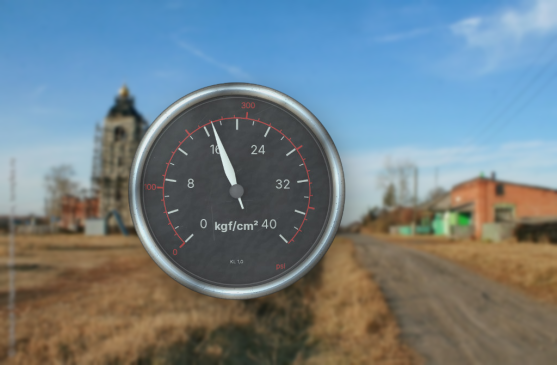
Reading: 17 kg/cm²
